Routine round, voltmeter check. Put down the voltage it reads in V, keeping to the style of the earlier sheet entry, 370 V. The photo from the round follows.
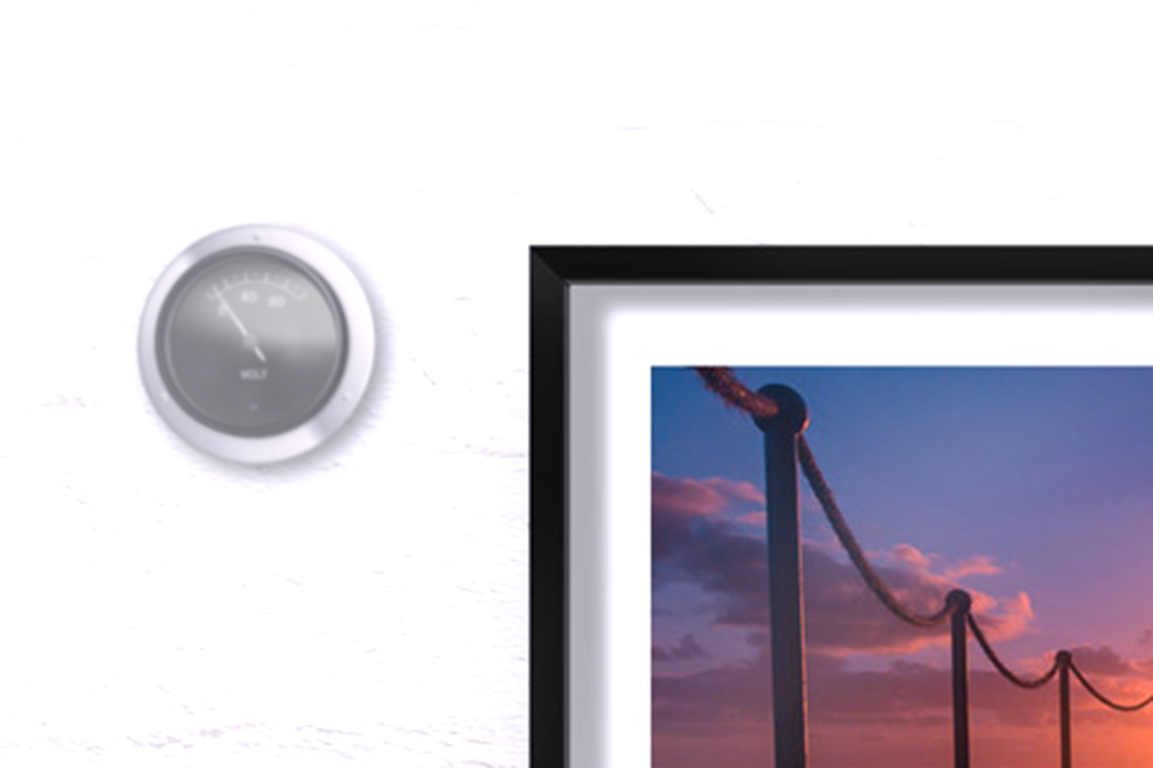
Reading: 10 V
